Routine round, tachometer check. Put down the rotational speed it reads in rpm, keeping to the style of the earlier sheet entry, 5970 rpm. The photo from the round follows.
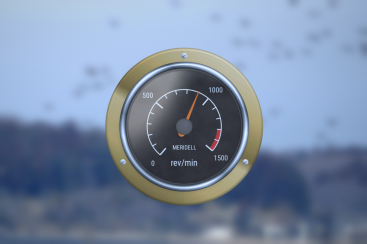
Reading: 900 rpm
